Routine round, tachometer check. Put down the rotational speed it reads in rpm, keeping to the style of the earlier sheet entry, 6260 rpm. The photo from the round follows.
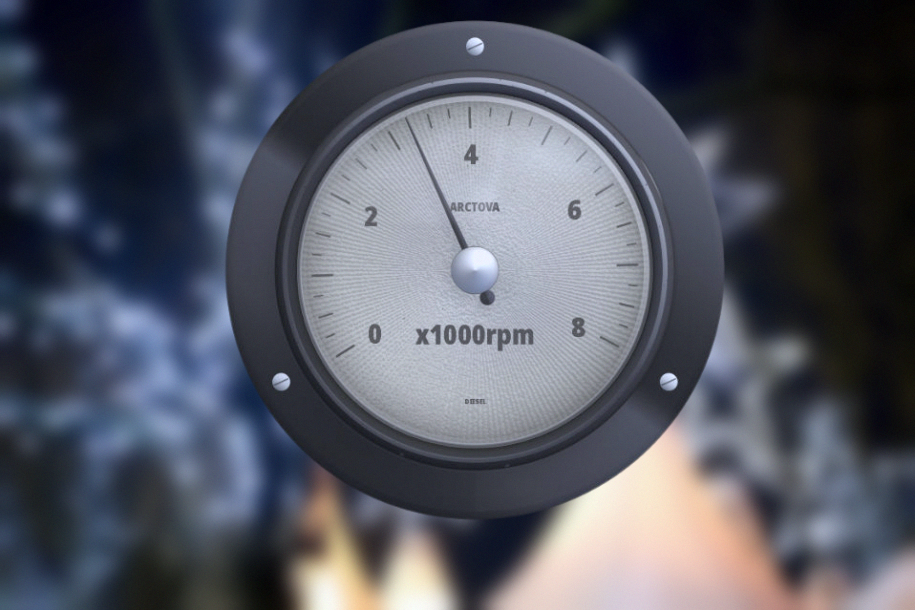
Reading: 3250 rpm
